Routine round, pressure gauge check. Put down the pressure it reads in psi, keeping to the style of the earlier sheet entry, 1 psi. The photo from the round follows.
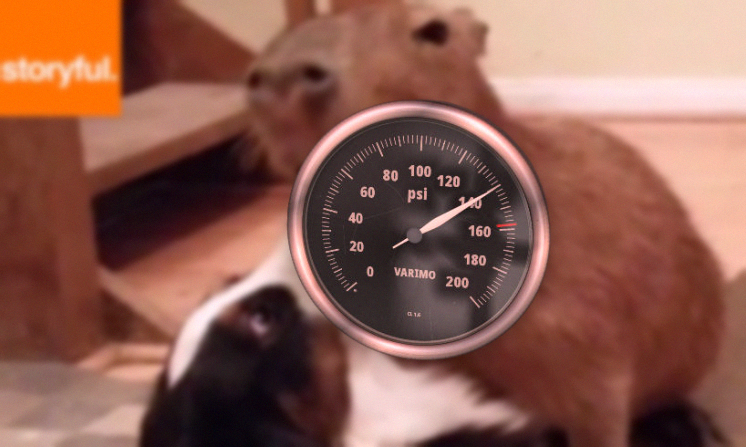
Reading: 140 psi
